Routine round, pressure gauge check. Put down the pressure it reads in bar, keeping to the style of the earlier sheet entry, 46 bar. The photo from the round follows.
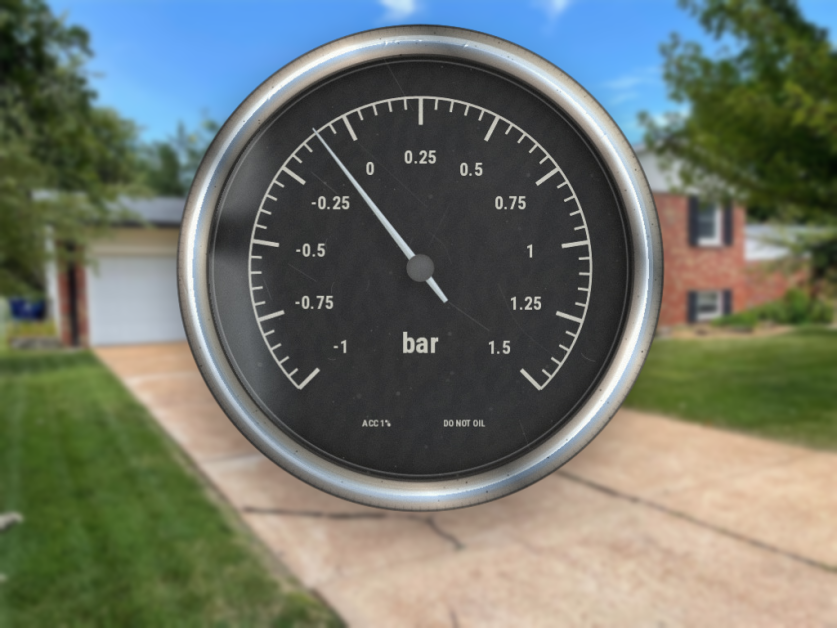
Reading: -0.1 bar
